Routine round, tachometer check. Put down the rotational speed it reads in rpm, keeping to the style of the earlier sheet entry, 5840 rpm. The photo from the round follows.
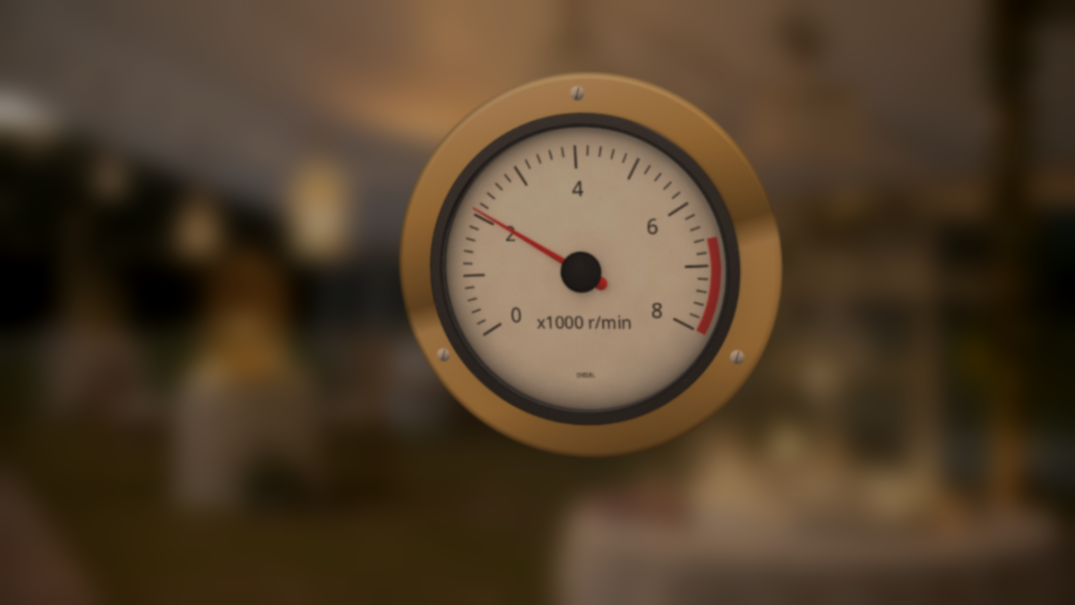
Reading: 2100 rpm
